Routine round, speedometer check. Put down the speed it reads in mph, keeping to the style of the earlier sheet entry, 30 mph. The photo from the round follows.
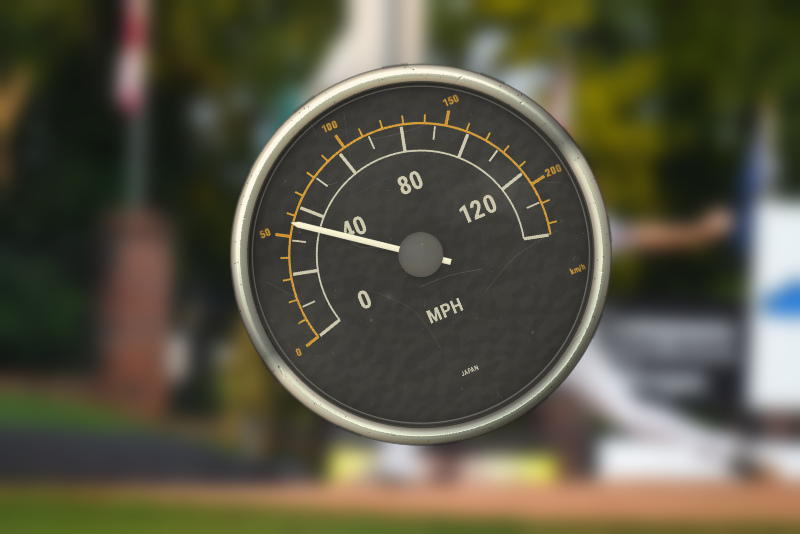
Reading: 35 mph
